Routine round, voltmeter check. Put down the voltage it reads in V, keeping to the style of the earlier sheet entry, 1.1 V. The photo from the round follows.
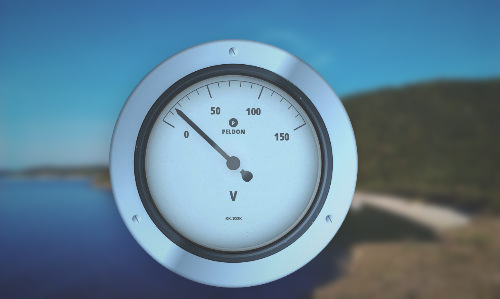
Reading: 15 V
